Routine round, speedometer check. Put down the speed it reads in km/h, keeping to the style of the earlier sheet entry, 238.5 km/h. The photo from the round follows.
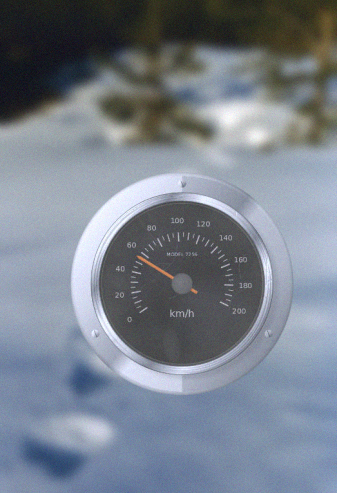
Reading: 55 km/h
